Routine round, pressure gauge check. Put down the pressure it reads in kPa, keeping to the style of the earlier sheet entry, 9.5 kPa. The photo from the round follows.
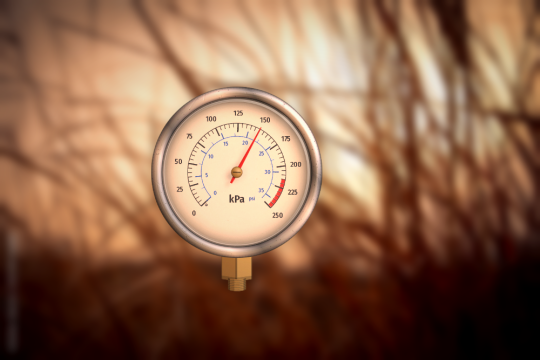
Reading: 150 kPa
